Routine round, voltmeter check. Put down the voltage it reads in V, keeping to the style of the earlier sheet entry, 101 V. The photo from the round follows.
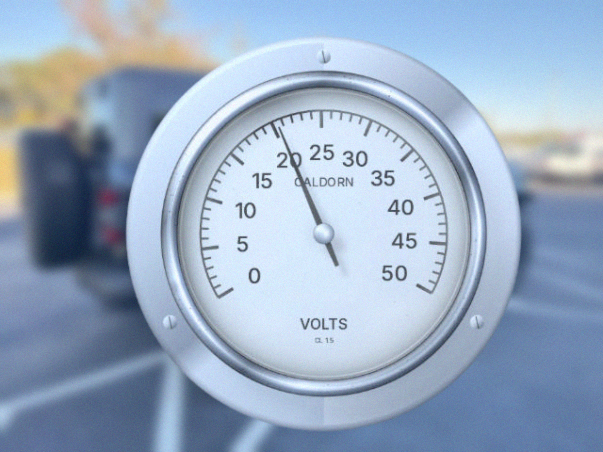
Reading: 20.5 V
